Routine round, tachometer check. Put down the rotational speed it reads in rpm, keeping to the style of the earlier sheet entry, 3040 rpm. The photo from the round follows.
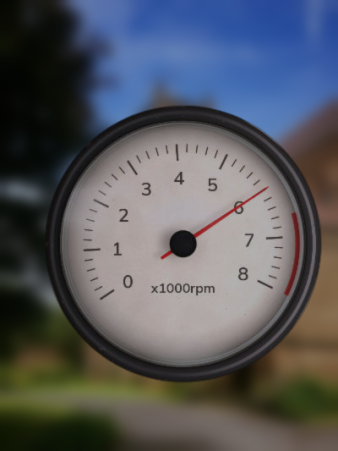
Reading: 6000 rpm
